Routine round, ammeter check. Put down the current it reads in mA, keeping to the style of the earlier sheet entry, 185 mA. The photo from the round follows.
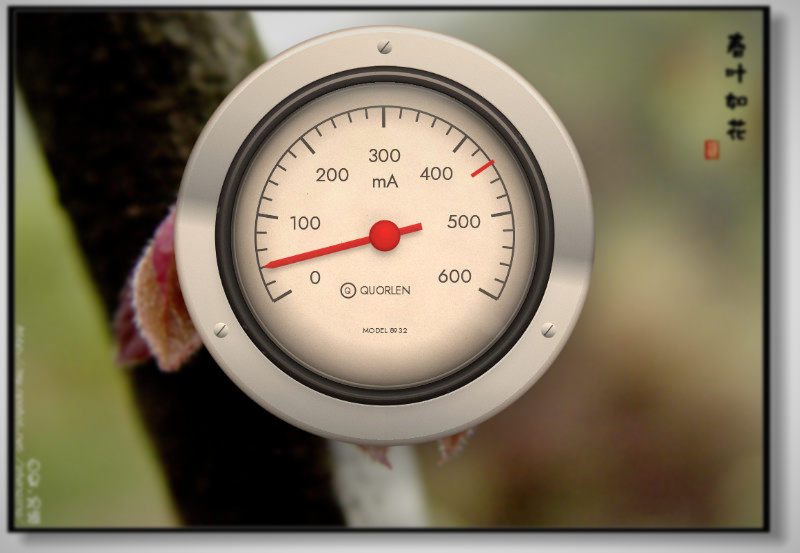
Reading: 40 mA
